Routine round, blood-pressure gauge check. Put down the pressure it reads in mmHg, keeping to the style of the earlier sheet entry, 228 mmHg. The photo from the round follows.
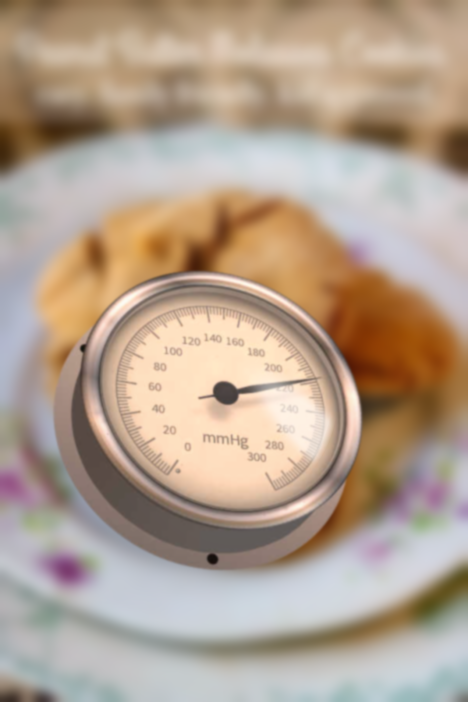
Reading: 220 mmHg
